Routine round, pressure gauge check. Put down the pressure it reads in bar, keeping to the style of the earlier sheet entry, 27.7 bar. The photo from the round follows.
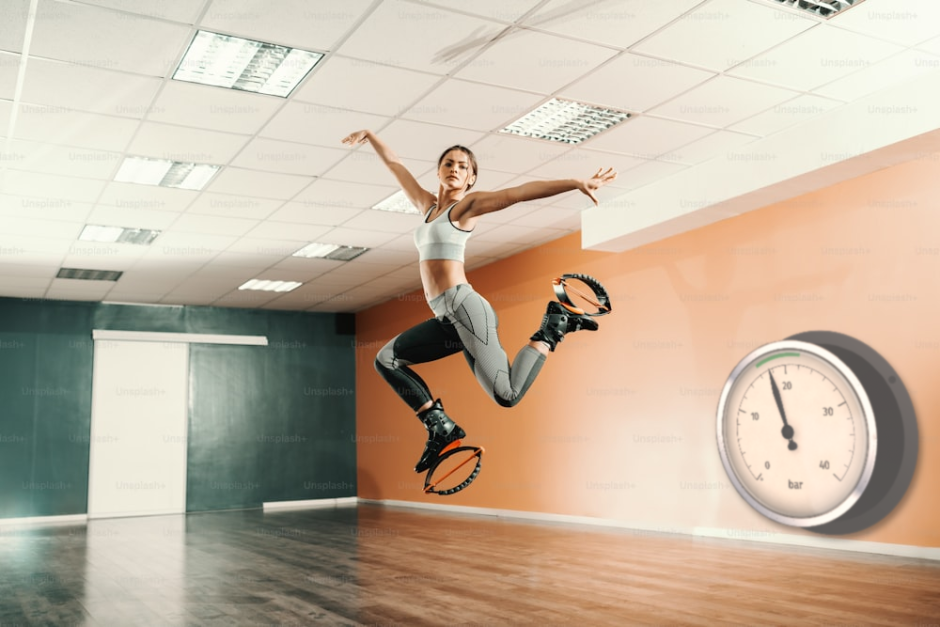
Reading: 18 bar
